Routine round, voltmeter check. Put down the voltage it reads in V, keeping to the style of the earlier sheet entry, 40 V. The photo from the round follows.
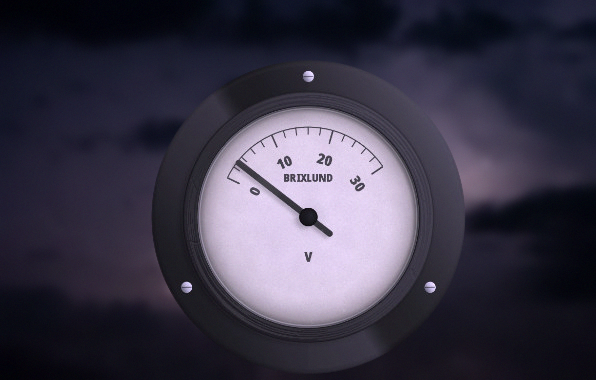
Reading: 3 V
